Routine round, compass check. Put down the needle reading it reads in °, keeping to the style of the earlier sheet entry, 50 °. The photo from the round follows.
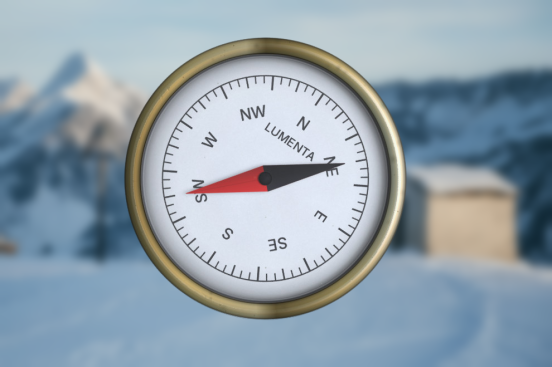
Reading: 225 °
